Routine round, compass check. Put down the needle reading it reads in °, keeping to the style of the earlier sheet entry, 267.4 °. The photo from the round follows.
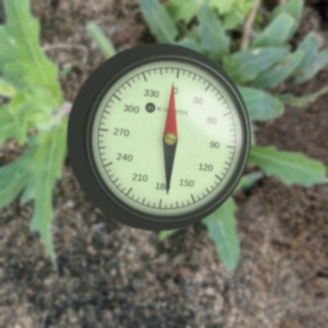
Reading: 355 °
